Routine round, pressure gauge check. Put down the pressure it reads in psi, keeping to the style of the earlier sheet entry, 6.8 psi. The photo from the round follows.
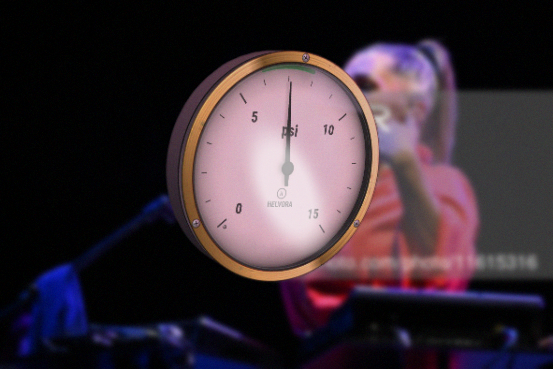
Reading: 7 psi
